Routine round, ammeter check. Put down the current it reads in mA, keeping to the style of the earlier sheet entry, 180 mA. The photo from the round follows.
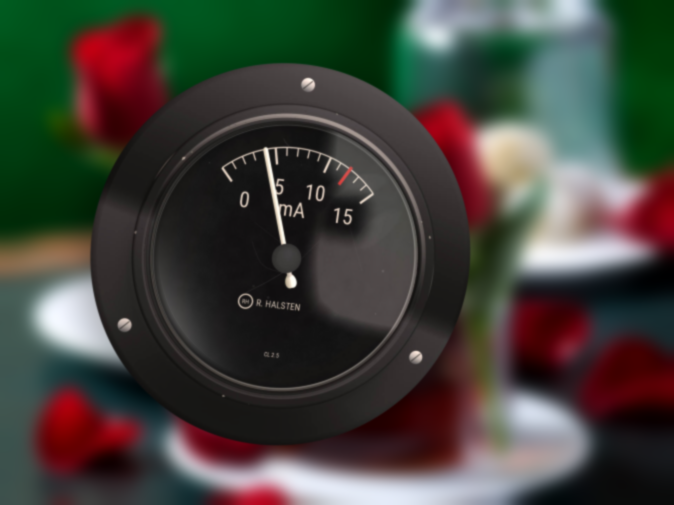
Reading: 4 mA
